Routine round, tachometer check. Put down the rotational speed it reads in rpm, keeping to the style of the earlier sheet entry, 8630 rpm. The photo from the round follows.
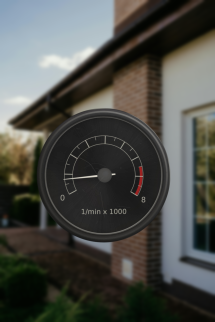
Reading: 750 rpm
